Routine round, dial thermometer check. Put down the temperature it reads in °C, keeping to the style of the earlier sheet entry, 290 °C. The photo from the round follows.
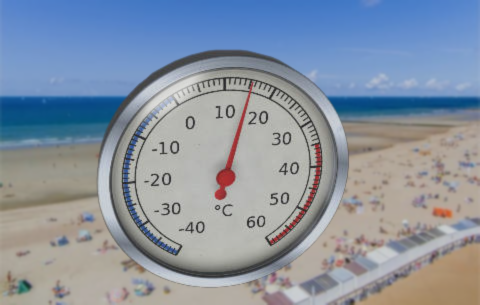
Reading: 15 °C
